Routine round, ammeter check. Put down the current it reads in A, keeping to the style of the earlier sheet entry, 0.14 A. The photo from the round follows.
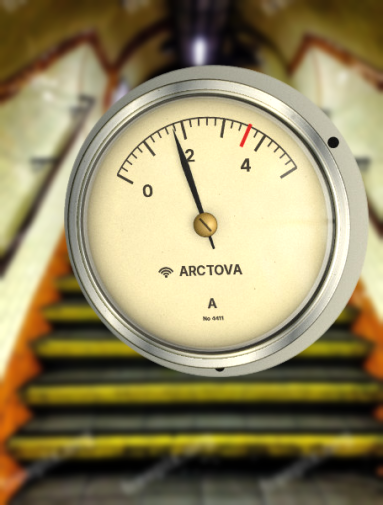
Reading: 1.8 A
